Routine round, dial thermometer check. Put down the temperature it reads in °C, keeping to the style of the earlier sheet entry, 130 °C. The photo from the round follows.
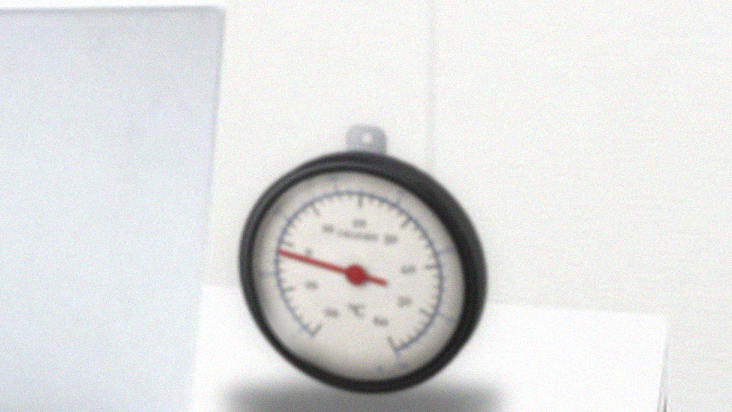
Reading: -2 °C
